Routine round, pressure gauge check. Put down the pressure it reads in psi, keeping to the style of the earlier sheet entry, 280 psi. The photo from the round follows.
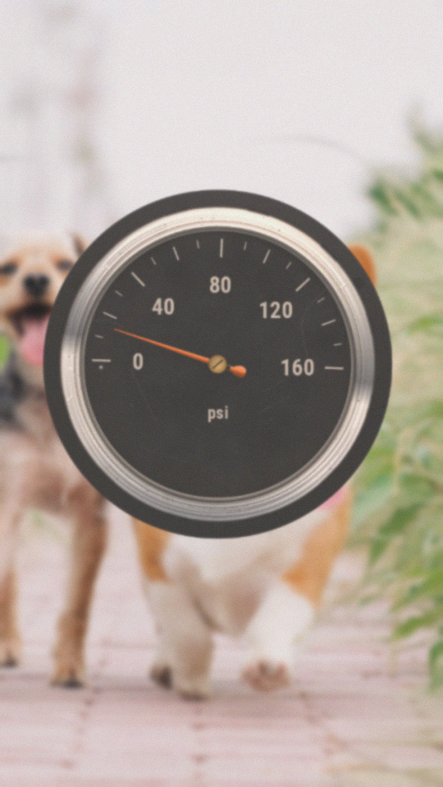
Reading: 15 psi
